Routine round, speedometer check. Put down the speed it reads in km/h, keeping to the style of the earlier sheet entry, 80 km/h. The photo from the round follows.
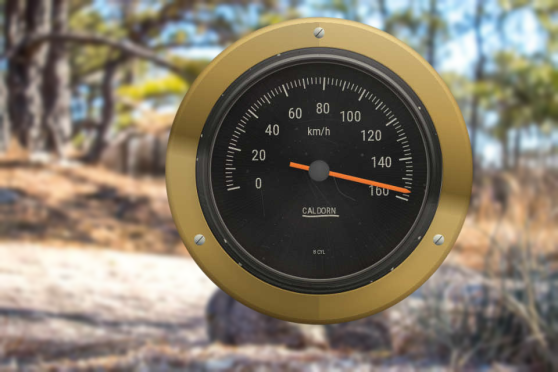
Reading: 156 km/h
